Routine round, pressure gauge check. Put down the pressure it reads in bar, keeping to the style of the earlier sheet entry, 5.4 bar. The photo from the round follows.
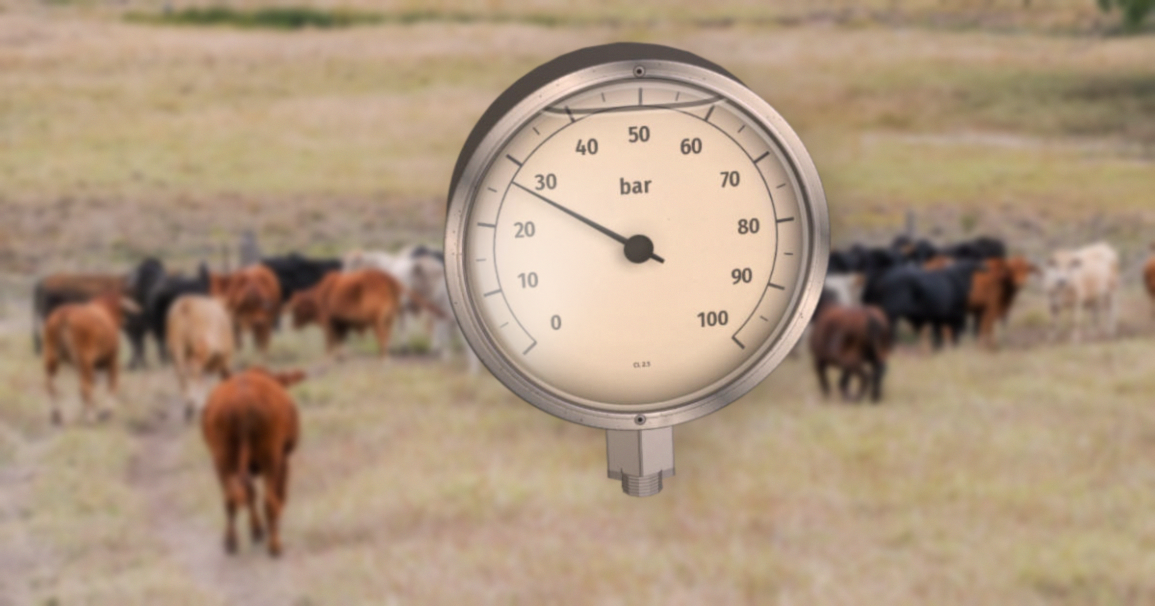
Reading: 27.5 bar
